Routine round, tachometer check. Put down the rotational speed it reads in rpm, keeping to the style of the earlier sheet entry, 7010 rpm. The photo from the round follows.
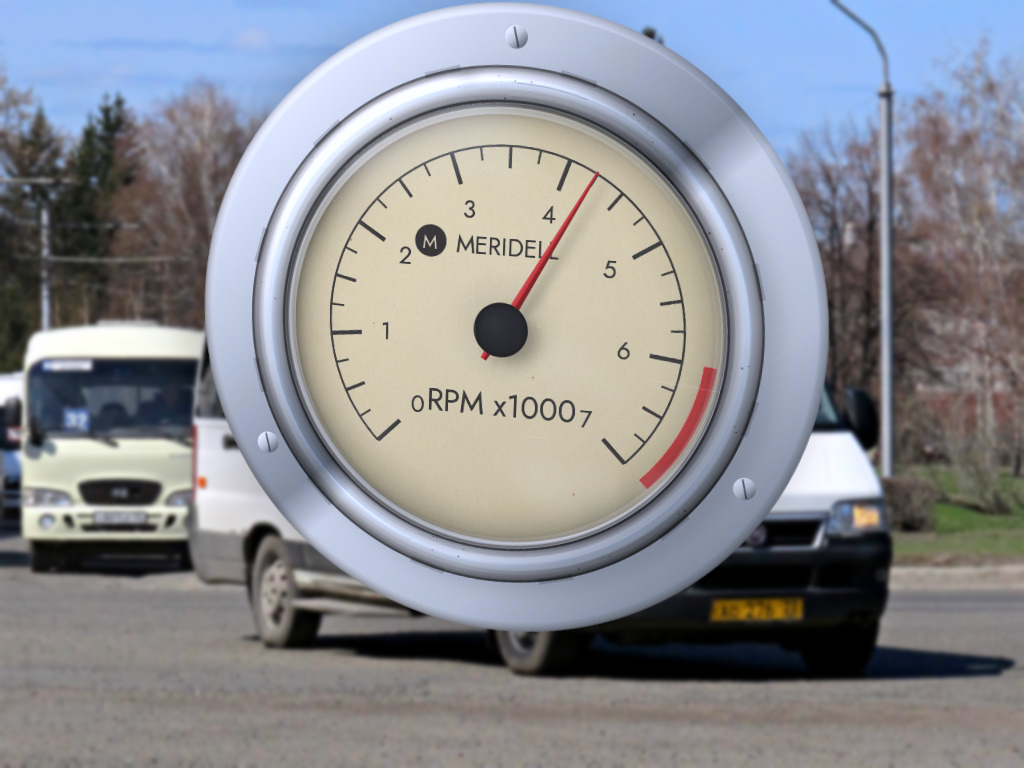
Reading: 4250 rpm
